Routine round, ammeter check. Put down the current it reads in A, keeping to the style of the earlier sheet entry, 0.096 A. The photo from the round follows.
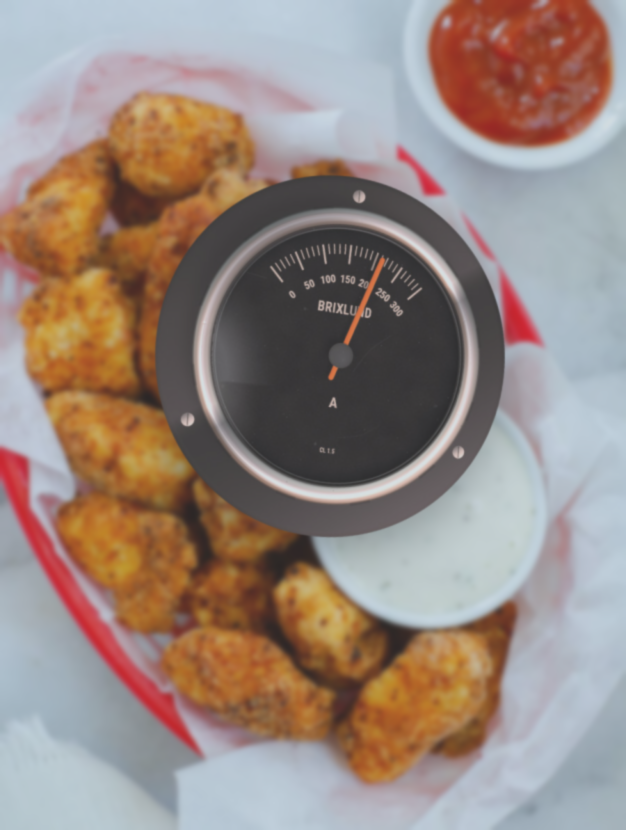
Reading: 210 A
